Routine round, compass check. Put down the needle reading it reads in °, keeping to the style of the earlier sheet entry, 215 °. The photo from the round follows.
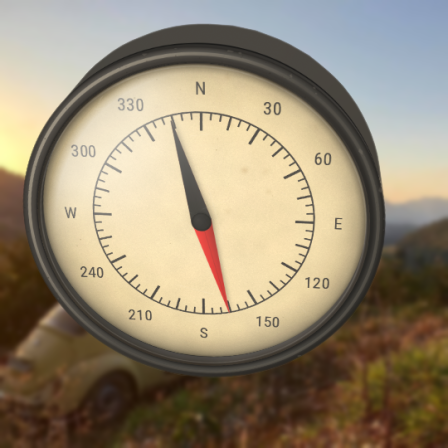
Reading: 165 °
